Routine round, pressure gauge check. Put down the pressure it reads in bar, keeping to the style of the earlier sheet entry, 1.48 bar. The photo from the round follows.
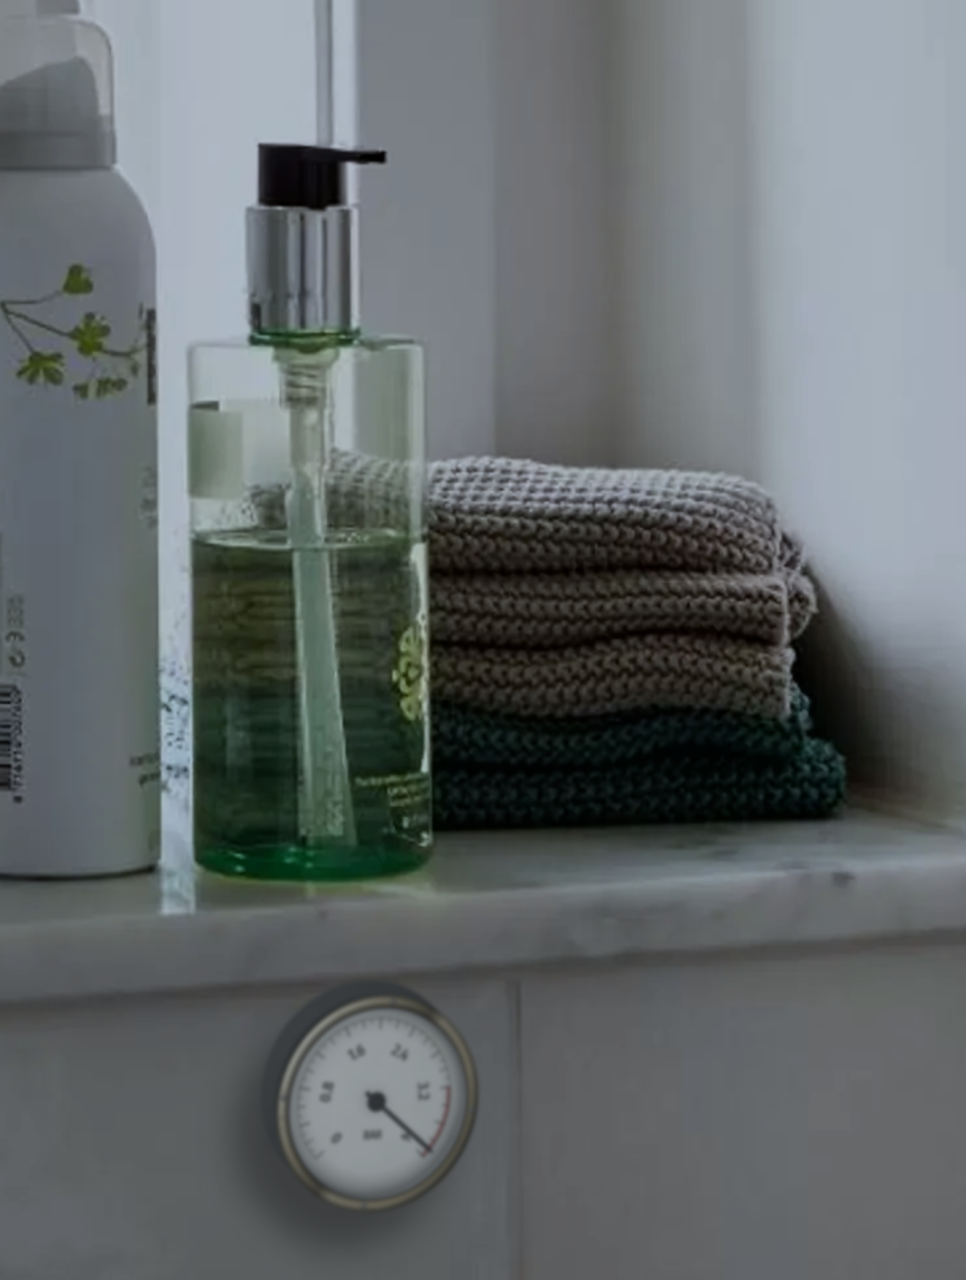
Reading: 3.9 bar
